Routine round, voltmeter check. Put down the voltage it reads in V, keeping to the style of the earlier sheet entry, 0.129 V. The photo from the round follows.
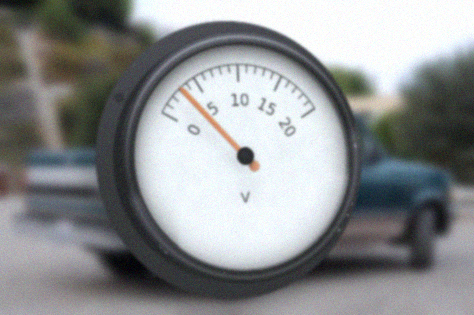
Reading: 3 V
